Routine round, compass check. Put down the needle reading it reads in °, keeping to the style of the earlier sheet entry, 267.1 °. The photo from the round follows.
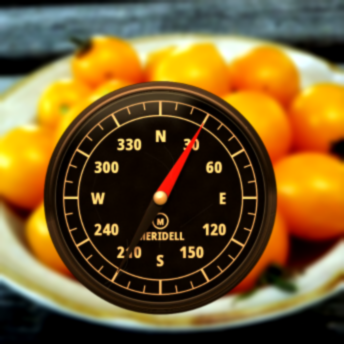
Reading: 30 °
